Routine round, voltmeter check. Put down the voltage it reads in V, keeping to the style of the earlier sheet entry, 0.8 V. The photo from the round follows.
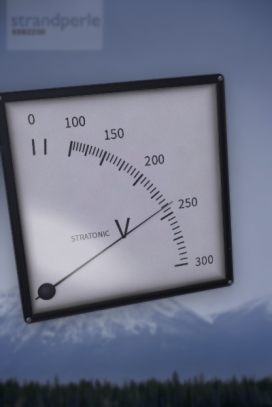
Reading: 240 V
